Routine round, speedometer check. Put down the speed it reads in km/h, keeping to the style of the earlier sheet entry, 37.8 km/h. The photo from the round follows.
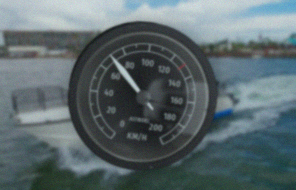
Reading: 70 km/h
